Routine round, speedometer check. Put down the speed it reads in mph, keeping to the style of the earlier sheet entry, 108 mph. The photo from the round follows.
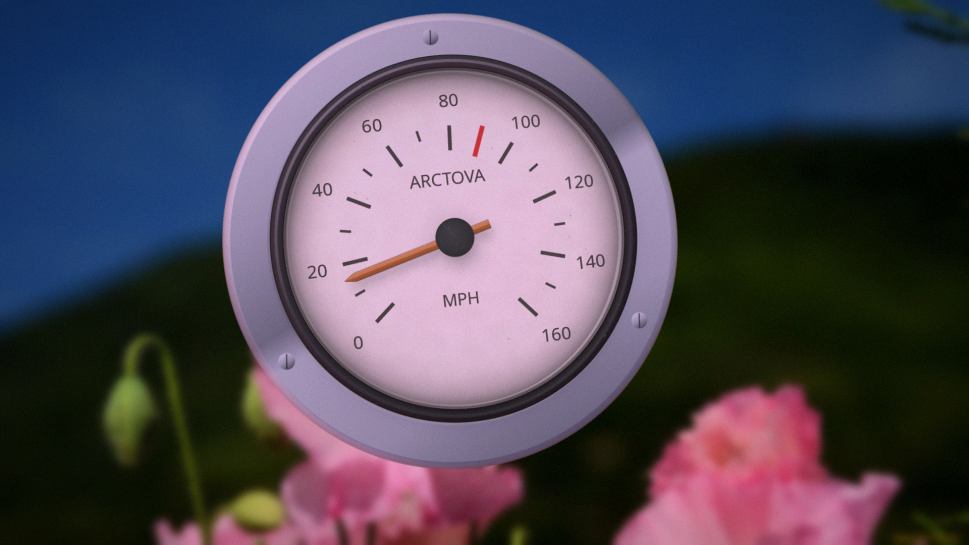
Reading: 15 mph
